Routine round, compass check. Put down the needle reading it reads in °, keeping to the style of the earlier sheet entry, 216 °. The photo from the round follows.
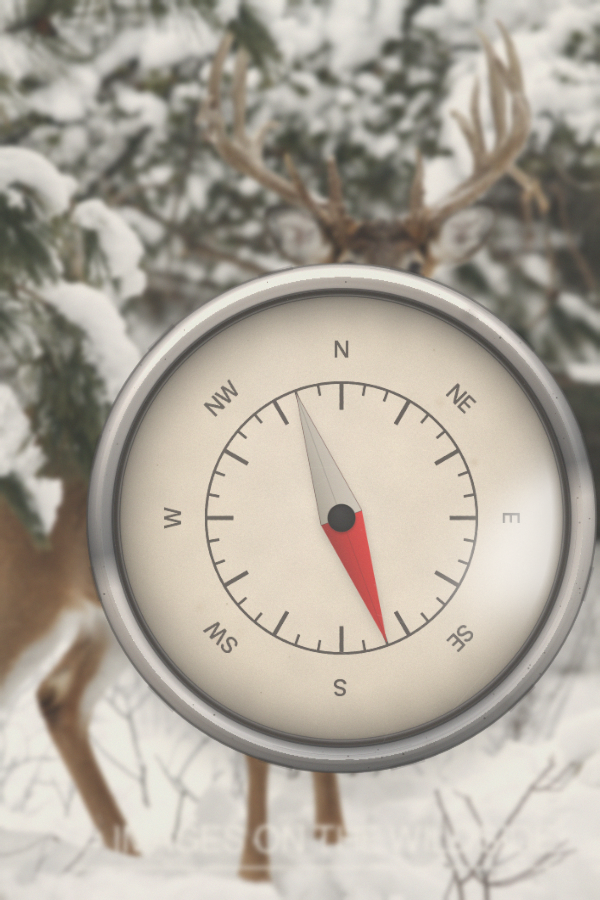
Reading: 160 °
